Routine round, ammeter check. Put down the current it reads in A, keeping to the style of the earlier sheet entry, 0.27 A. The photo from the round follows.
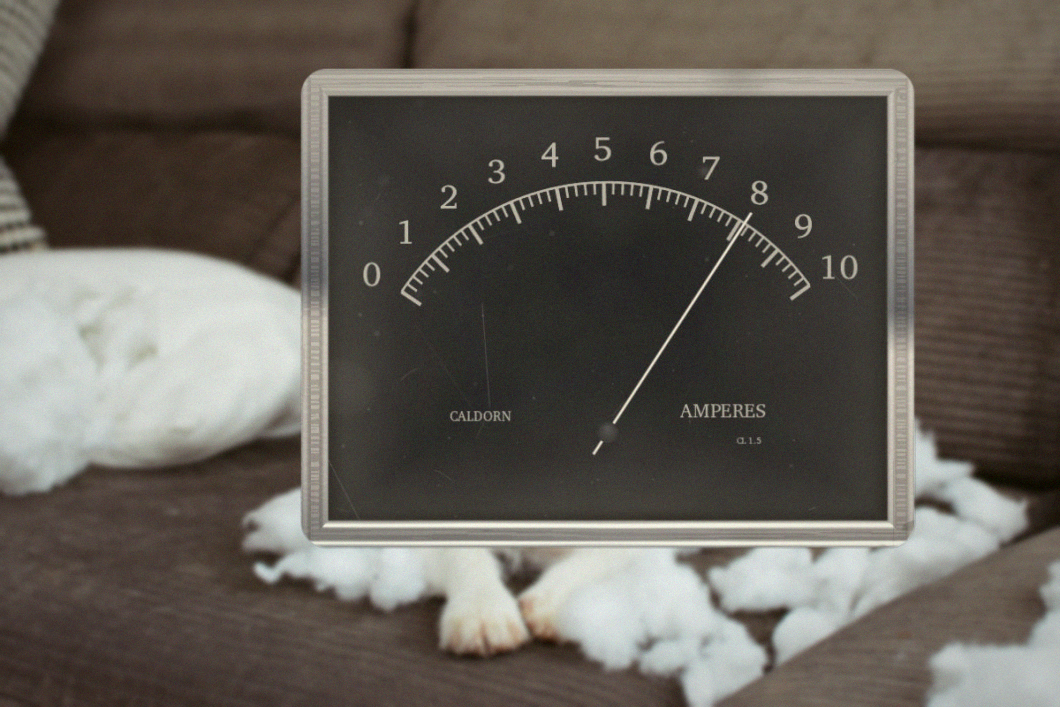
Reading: 8.1 A
